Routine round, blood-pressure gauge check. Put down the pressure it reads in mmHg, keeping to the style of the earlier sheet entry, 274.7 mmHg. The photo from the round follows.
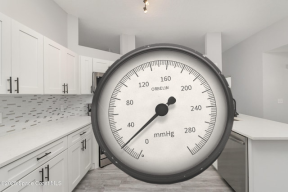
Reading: 20 mmHg
